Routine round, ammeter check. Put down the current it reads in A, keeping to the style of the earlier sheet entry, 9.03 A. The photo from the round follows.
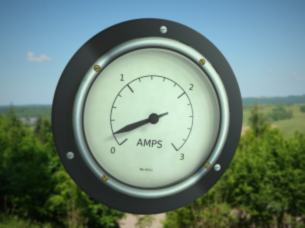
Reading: 0.2 A
